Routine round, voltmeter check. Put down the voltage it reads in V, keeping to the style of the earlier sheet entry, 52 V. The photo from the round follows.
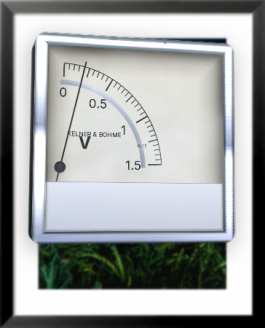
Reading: 0.2 V
